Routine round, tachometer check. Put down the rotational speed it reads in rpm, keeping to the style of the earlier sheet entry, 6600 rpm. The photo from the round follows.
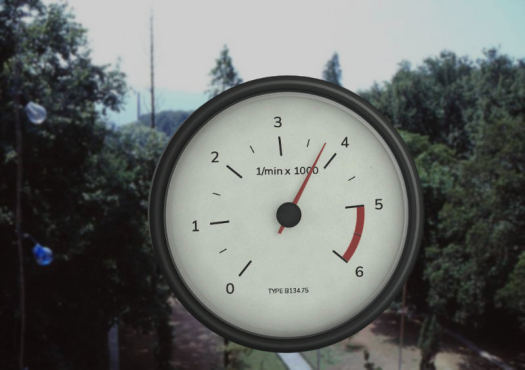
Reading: 3750 rpm
